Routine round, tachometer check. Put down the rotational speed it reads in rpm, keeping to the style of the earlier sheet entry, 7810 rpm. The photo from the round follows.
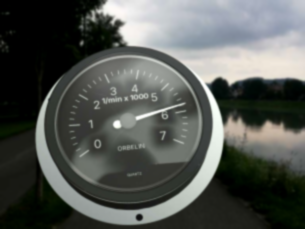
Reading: 5800 rpm
